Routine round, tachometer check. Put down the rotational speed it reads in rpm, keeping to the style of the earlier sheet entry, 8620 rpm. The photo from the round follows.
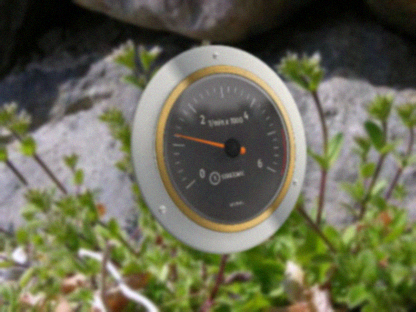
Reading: 1200 rpm
